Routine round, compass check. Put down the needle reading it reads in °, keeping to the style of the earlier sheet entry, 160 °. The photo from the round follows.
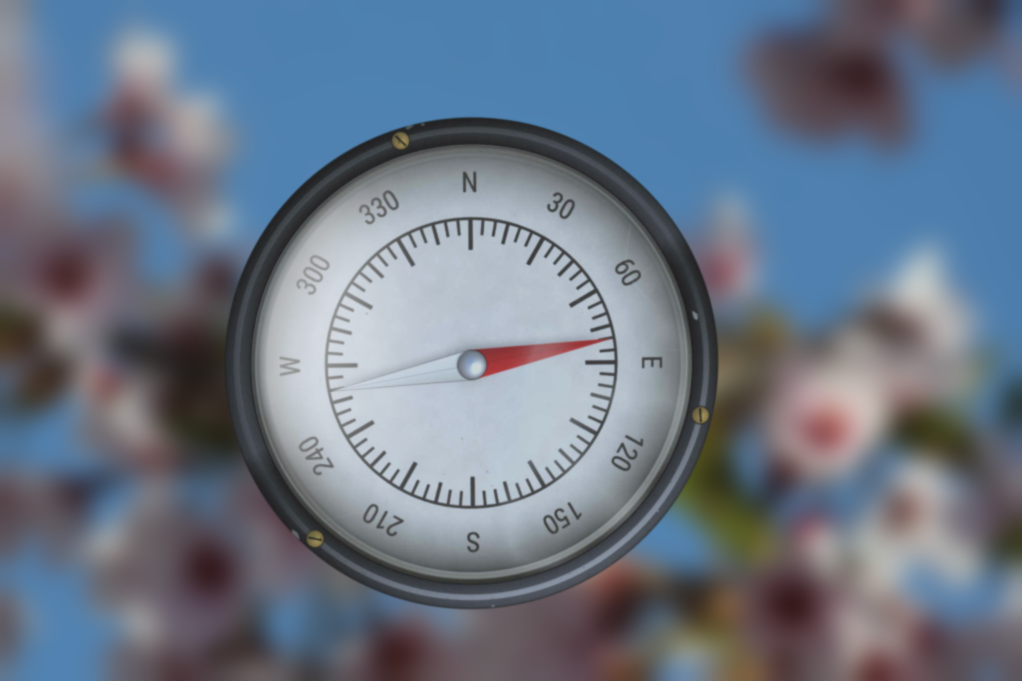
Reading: 80 °
